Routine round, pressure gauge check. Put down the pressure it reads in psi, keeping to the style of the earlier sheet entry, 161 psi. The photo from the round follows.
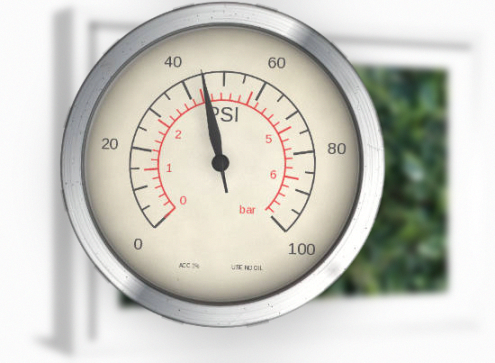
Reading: 45 psi
